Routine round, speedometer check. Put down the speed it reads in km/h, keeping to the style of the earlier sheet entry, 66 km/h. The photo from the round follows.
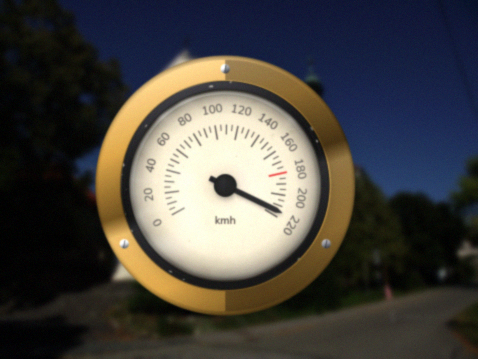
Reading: 215 km/h
